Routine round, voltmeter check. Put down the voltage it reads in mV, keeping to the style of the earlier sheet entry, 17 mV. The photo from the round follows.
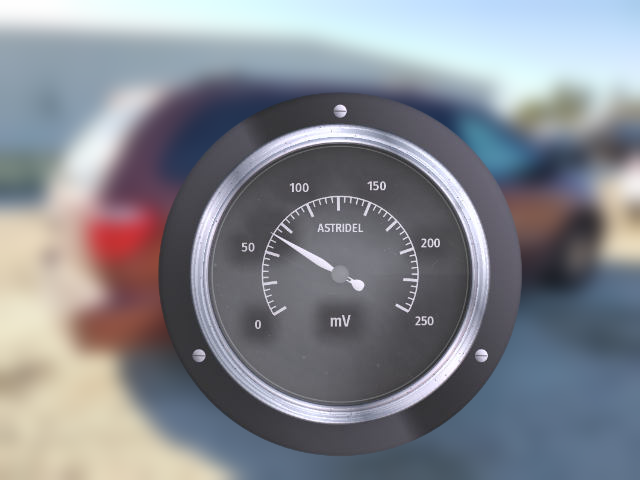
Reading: 65 mV
